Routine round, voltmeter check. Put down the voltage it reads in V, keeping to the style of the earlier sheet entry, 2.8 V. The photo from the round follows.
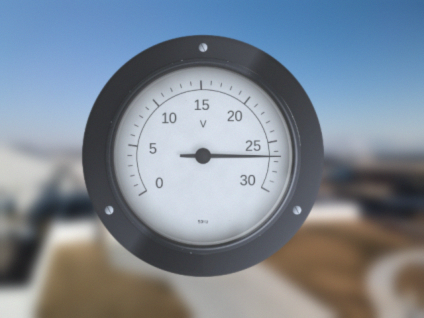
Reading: 26.5 V
